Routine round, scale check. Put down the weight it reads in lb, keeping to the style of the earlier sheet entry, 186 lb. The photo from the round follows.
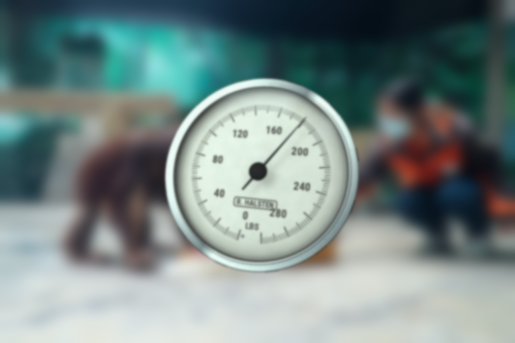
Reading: 180 lb
